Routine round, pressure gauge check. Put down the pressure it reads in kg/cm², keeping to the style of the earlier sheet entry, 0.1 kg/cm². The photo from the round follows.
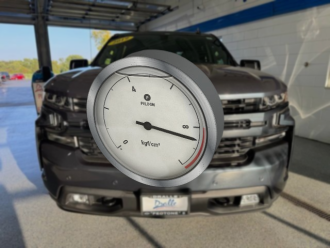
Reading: 8.5 kg/cm²
